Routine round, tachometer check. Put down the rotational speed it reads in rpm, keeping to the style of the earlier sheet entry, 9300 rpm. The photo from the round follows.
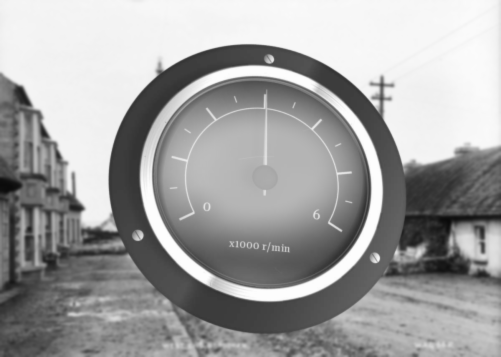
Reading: 3000 rpm
